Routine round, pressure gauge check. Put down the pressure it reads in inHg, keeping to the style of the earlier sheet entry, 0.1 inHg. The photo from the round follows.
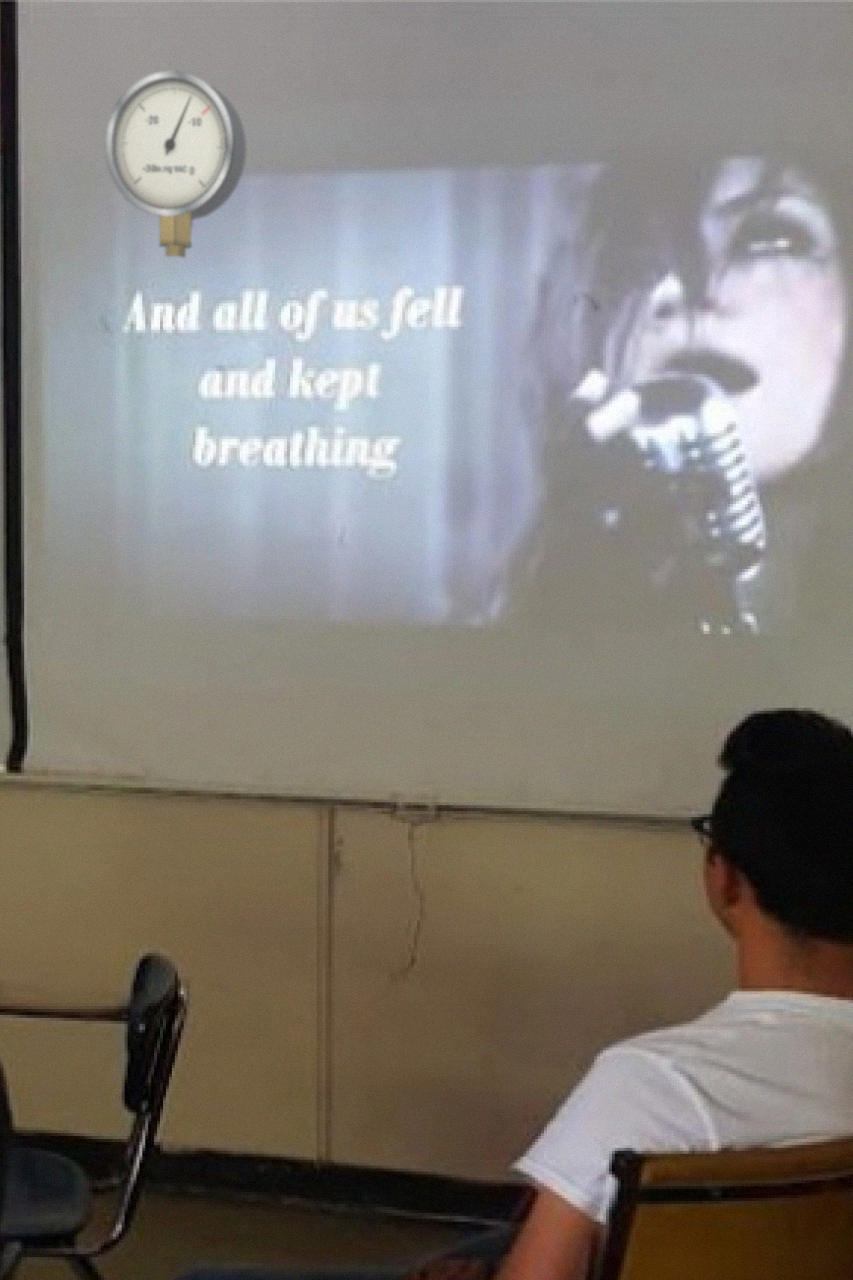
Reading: -12.5 inHg
